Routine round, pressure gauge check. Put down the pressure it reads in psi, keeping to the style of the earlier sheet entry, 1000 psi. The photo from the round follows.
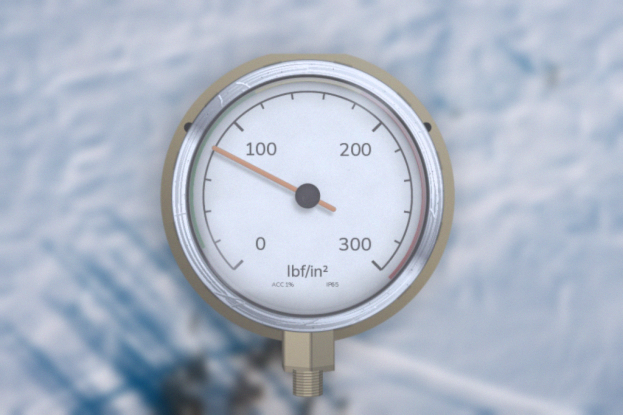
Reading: 80 psi
